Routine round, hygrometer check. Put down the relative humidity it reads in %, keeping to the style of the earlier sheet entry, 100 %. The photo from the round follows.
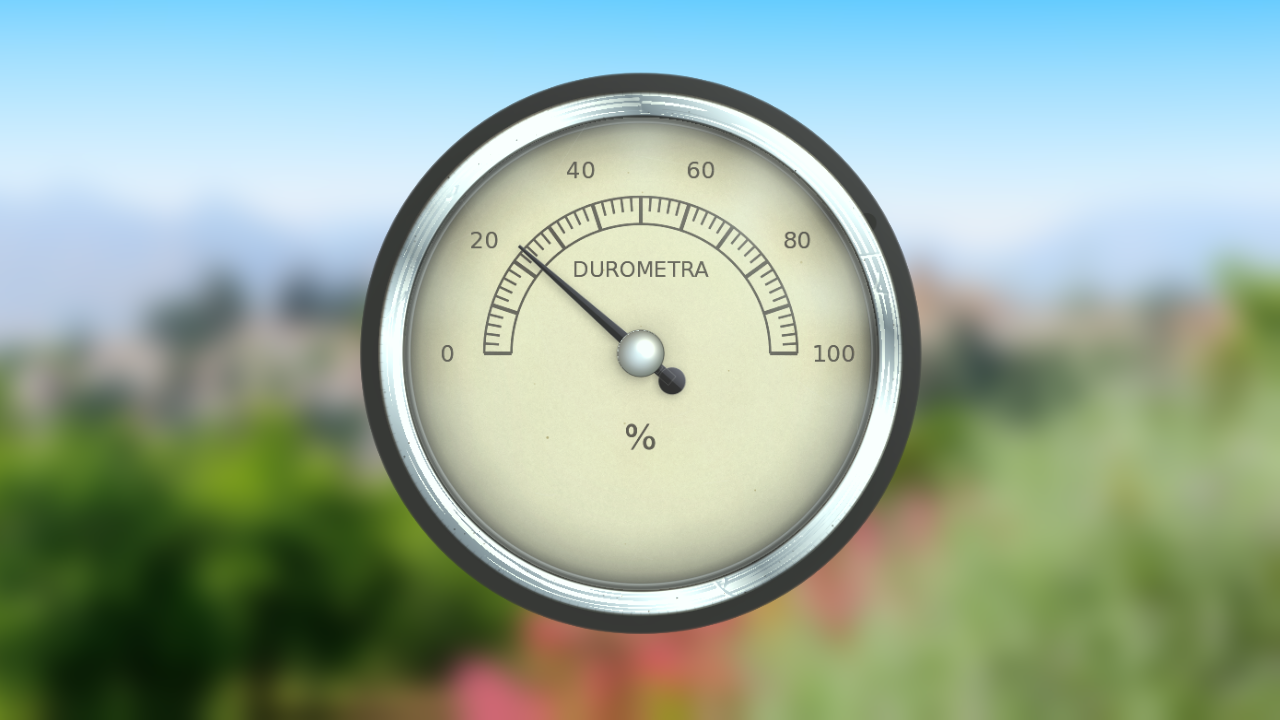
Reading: 23 %
